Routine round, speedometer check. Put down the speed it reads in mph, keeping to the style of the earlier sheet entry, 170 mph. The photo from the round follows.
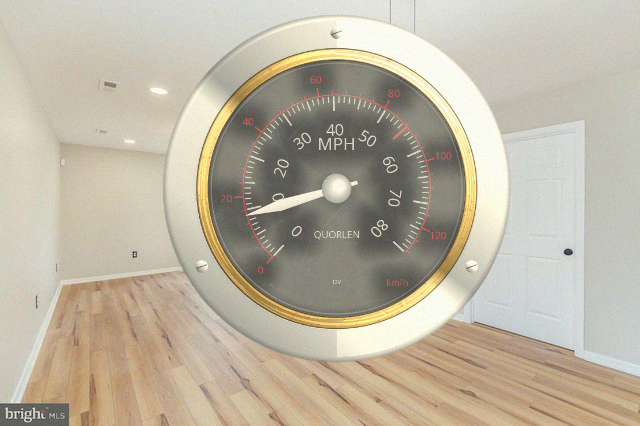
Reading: 9 mph
